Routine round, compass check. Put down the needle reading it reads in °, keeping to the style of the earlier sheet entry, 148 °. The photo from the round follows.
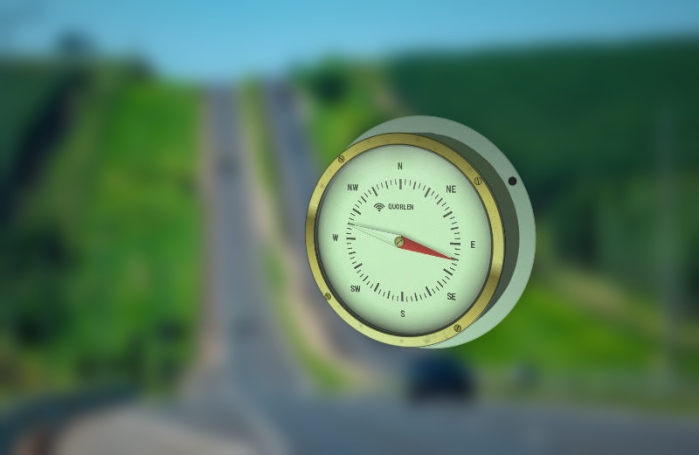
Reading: 105 °
